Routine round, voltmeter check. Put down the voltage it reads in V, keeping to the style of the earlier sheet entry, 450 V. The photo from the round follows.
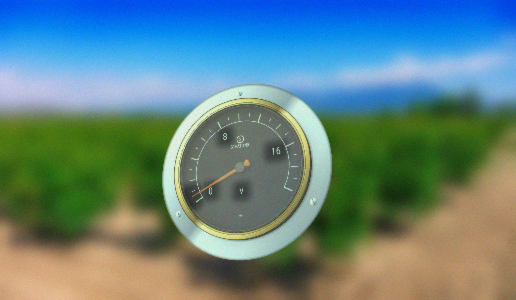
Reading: 0.5 V
